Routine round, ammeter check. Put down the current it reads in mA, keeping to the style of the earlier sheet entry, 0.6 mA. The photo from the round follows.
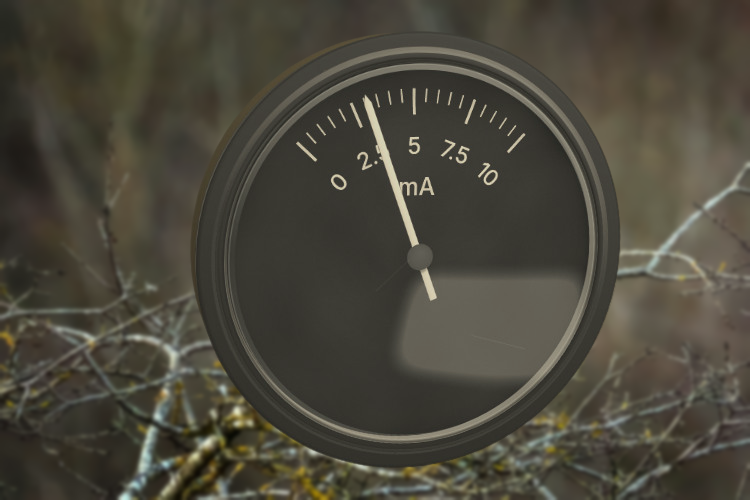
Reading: 3 mA
